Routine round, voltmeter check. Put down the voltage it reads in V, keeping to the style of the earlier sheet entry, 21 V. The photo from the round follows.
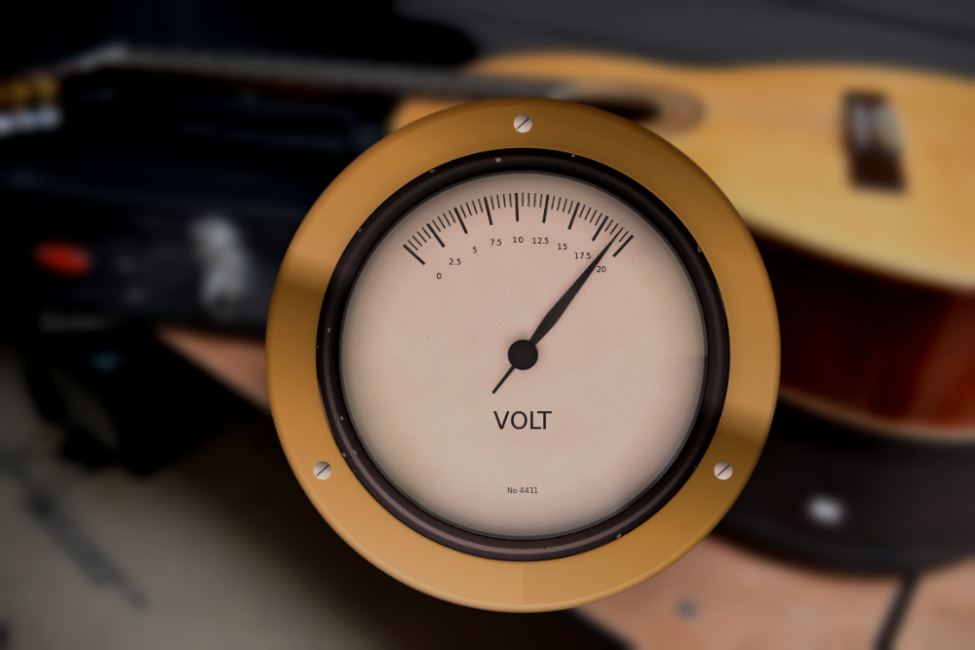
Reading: 19 V
